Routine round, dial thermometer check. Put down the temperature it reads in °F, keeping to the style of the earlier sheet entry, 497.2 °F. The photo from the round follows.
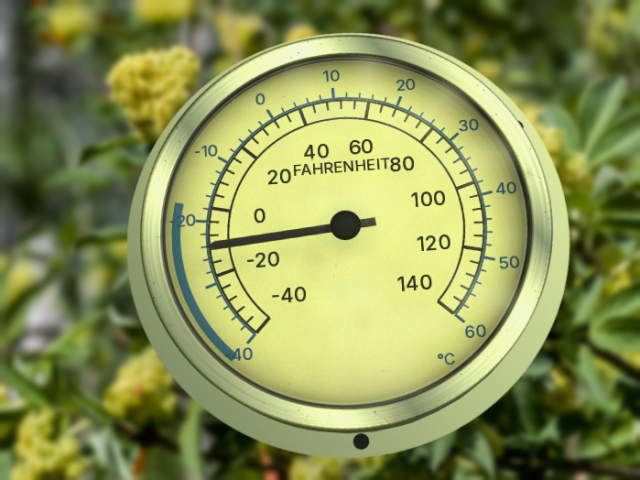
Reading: -12 °F
